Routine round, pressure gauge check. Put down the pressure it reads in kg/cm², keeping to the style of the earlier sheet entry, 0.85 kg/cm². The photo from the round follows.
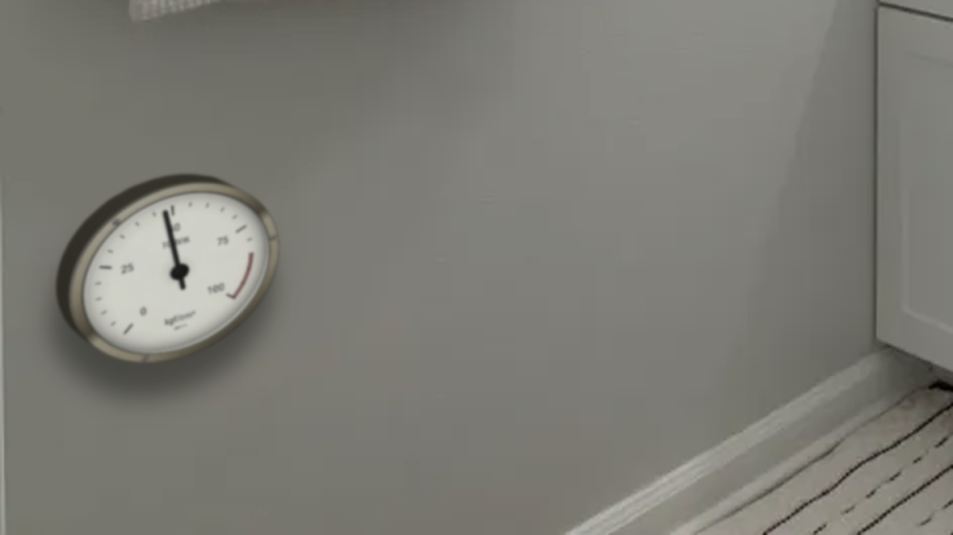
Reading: 47.5 kg/cm²
